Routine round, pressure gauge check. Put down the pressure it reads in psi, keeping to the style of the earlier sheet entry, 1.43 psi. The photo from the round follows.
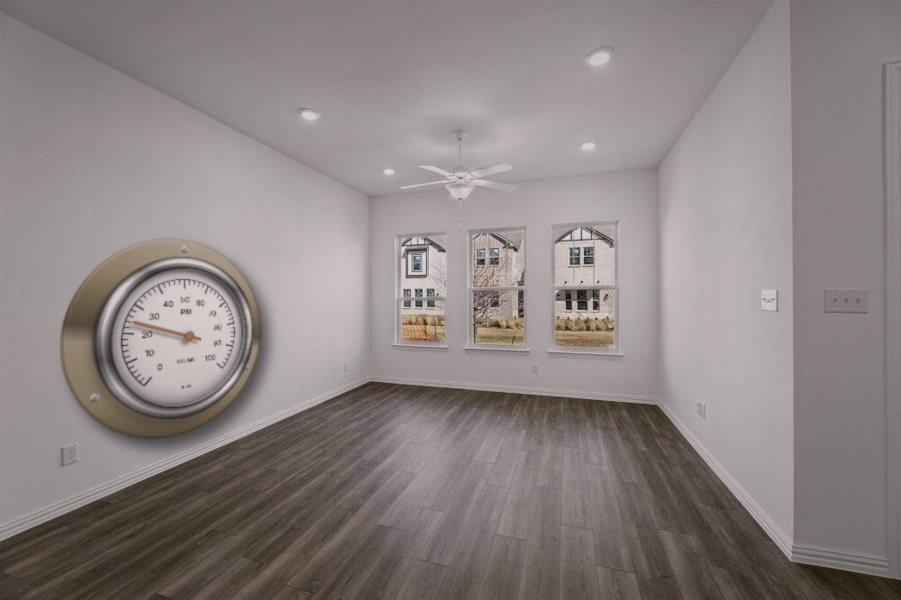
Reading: 24 psi
